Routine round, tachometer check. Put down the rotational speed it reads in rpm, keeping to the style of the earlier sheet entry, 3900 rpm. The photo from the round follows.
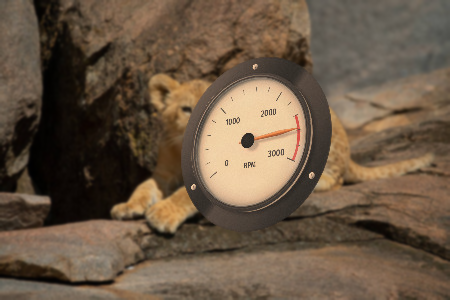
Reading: 2600 rpm
